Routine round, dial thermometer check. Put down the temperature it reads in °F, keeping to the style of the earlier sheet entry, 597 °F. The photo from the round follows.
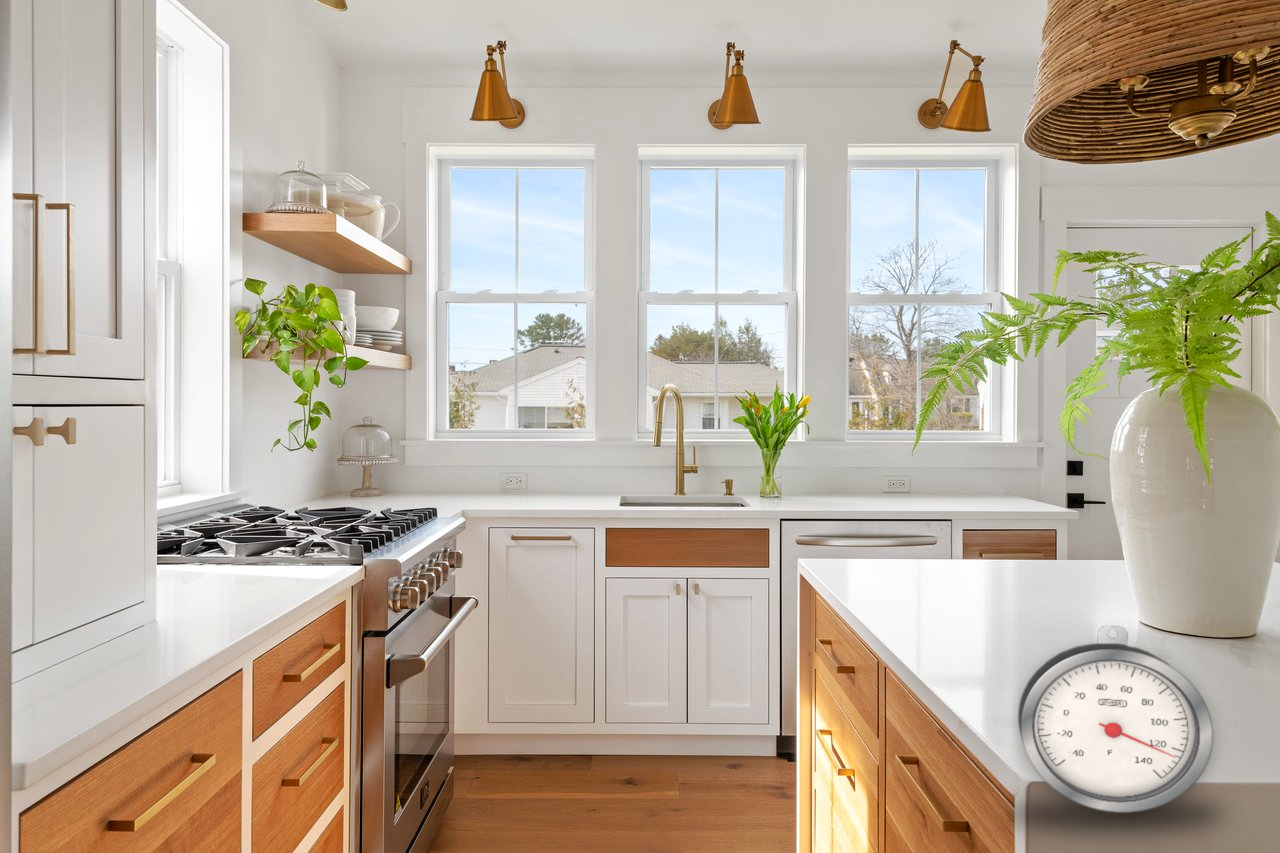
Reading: 124 °F
